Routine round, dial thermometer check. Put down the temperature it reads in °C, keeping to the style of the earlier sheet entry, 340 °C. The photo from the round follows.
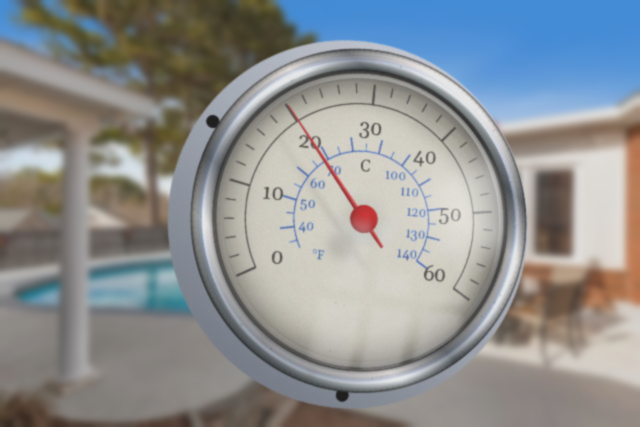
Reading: 20 °C
